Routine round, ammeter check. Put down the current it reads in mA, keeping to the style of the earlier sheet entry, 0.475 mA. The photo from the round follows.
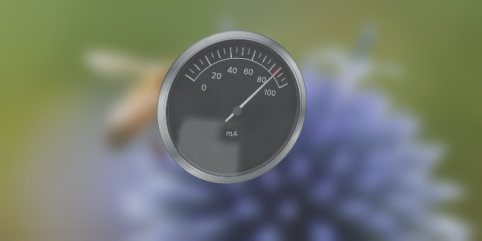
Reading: 85 mA
